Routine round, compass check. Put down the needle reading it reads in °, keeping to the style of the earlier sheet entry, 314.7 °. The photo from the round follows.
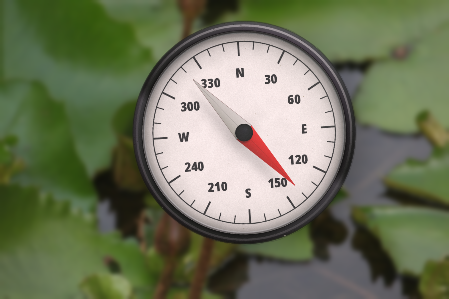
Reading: 140 °
